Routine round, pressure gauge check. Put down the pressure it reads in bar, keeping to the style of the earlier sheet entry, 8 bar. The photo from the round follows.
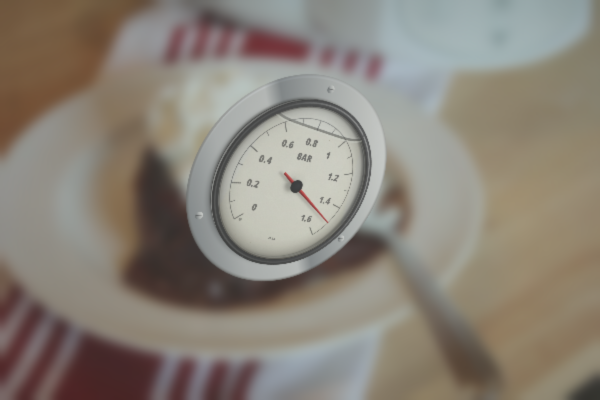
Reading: 1.5 bar
